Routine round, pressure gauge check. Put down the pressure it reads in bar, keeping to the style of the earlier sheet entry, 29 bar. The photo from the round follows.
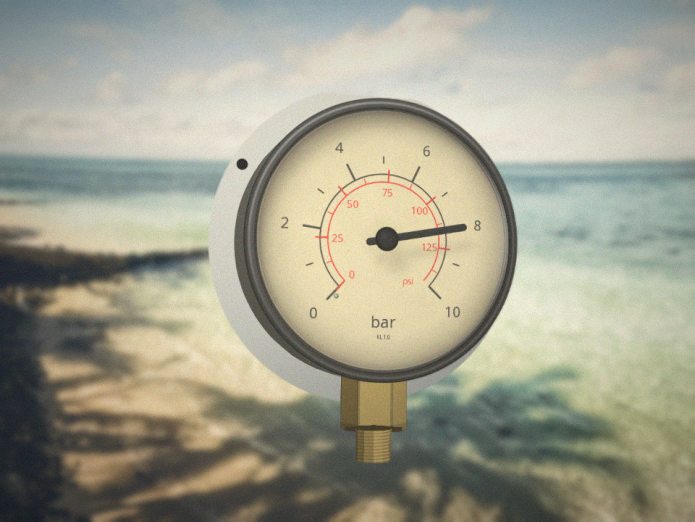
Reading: 8 bar
